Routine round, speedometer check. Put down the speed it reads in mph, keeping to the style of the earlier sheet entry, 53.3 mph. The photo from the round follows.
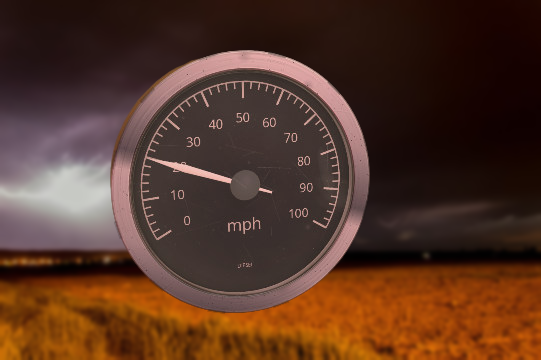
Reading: 20 mph
